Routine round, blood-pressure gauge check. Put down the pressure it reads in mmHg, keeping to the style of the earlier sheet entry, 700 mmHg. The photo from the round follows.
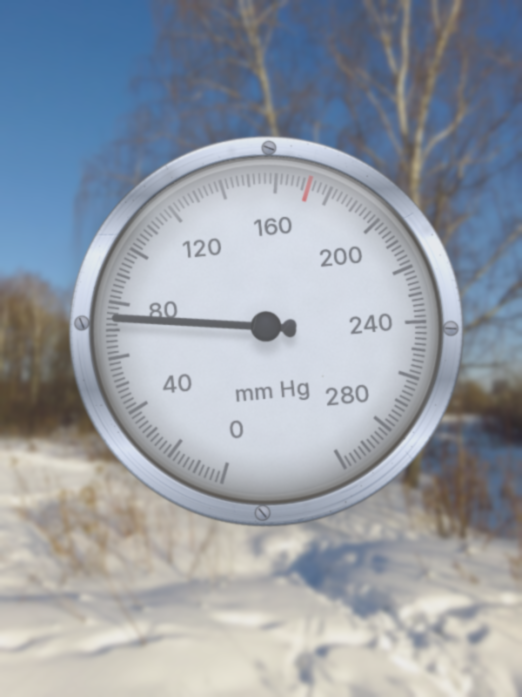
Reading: 74 mmHg
